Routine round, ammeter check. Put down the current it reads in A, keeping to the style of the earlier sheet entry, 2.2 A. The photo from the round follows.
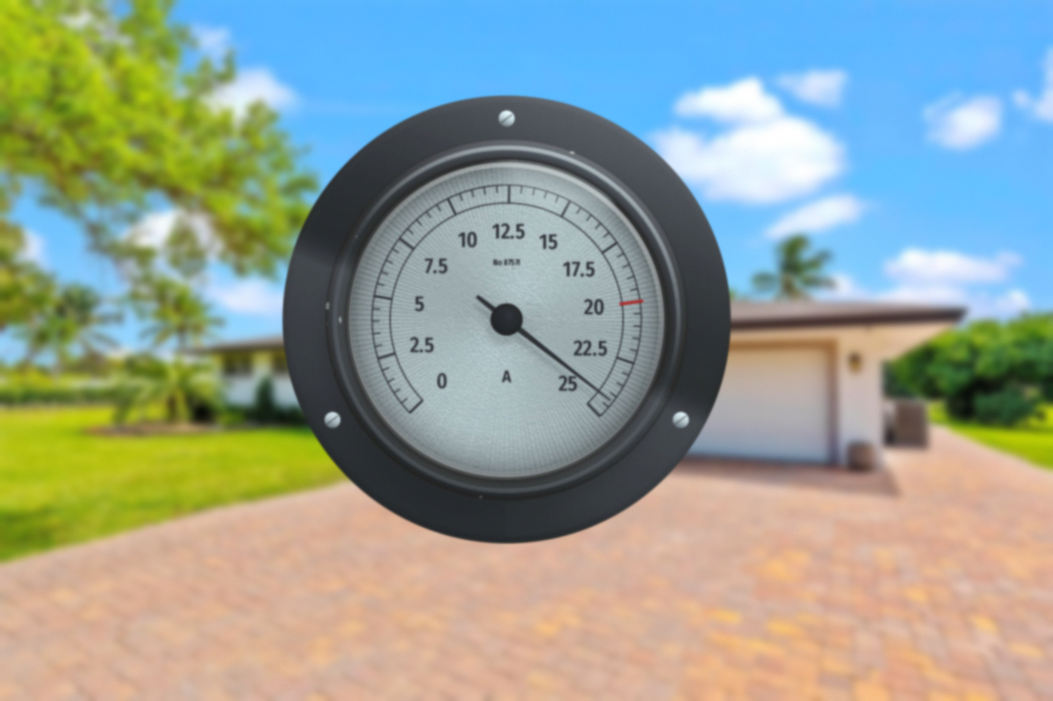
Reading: 24.25 A
